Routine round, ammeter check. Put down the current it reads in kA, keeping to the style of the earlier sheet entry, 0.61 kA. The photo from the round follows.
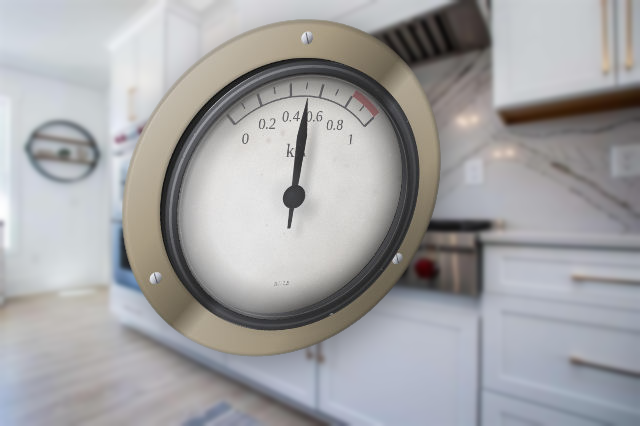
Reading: 0.5 kA
